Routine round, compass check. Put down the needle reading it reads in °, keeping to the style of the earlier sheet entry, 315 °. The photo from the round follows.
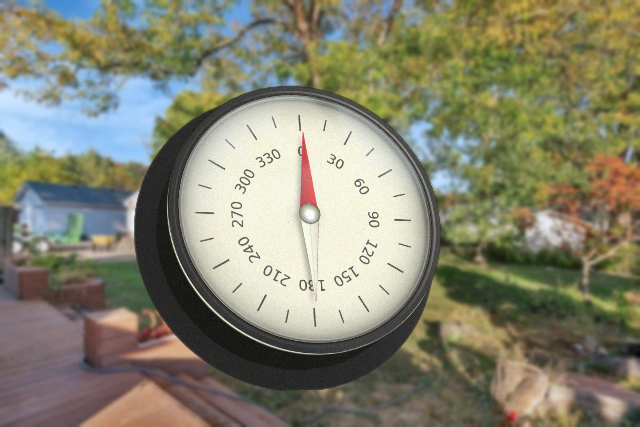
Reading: 0 °
